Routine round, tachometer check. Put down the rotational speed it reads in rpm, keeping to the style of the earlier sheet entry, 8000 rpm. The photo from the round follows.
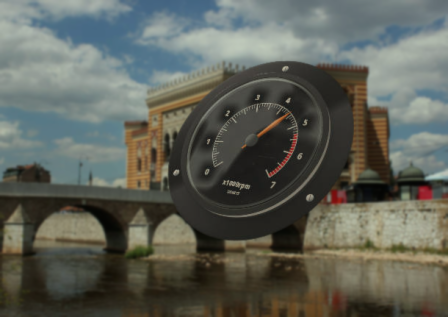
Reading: 4500 rpm
